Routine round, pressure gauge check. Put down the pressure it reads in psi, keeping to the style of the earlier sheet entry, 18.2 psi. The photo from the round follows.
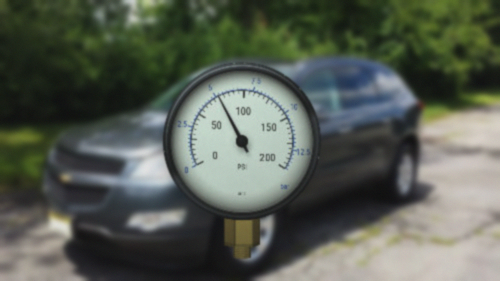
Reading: 75 psi
